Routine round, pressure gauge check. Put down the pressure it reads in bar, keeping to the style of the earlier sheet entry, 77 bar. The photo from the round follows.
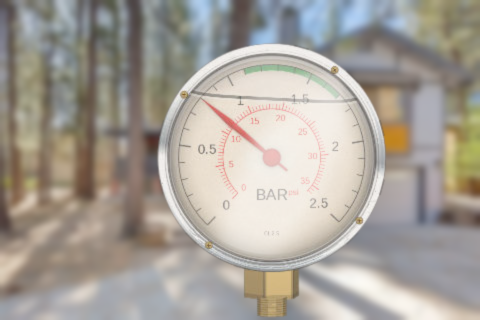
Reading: 0.8 bar
